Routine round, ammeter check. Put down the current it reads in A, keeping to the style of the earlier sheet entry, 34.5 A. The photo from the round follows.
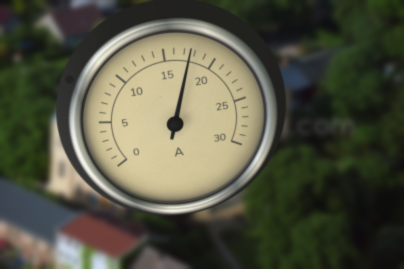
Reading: 17.5 A
